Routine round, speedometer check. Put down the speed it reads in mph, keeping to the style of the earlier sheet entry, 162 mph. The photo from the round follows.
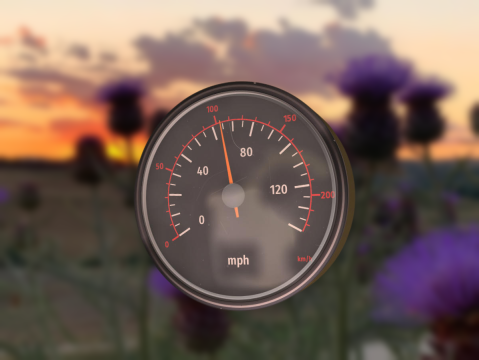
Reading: 65 mph
